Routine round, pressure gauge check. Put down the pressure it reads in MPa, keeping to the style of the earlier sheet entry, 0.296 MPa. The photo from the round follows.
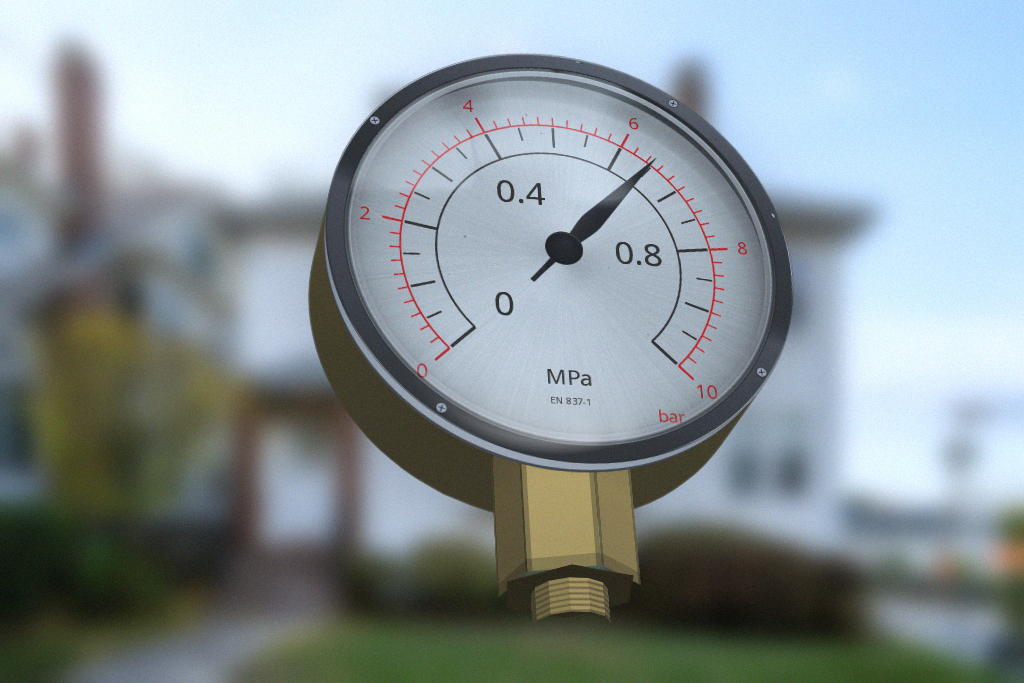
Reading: 0.65 MPa
